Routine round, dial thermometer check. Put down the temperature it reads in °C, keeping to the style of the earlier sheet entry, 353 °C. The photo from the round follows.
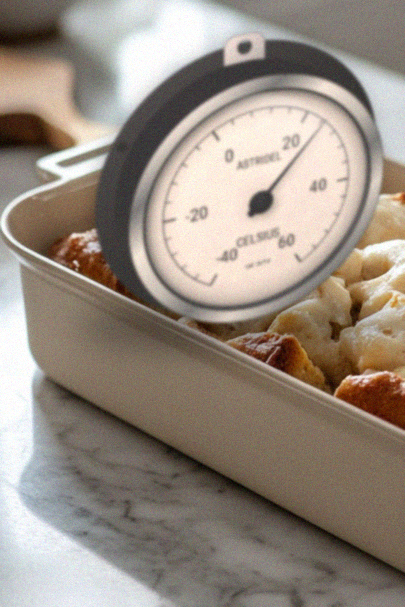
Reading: 24 °C
